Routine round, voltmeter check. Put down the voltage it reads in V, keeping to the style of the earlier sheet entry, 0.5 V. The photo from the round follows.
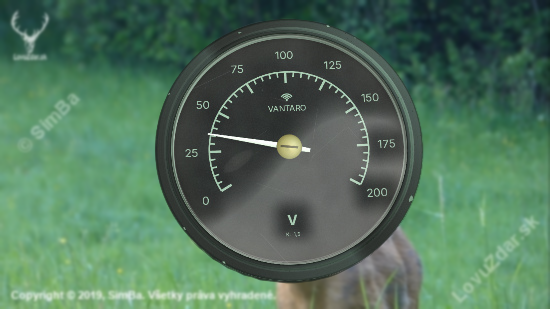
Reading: 35 V
